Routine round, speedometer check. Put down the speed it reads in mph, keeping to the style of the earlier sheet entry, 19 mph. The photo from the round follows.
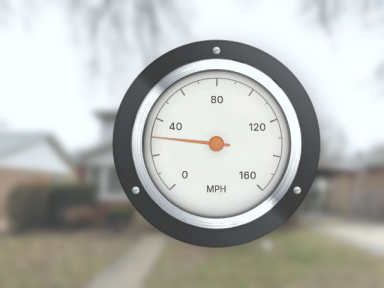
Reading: 30 mph
